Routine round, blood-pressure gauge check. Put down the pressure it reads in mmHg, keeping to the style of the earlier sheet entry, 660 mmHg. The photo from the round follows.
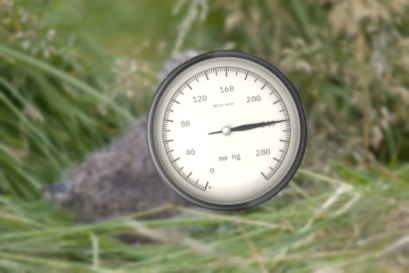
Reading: 240 mmHg
